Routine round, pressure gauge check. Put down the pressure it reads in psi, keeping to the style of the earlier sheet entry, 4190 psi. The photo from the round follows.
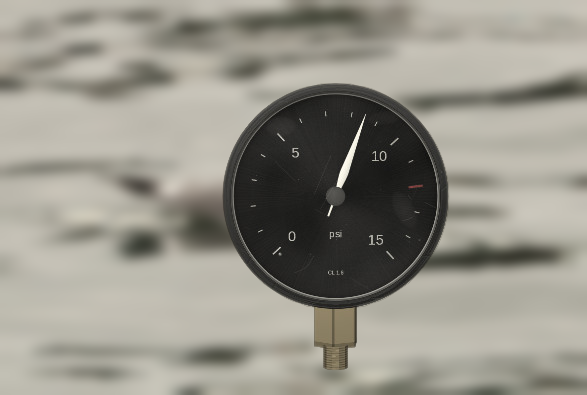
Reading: 8.5 psi
